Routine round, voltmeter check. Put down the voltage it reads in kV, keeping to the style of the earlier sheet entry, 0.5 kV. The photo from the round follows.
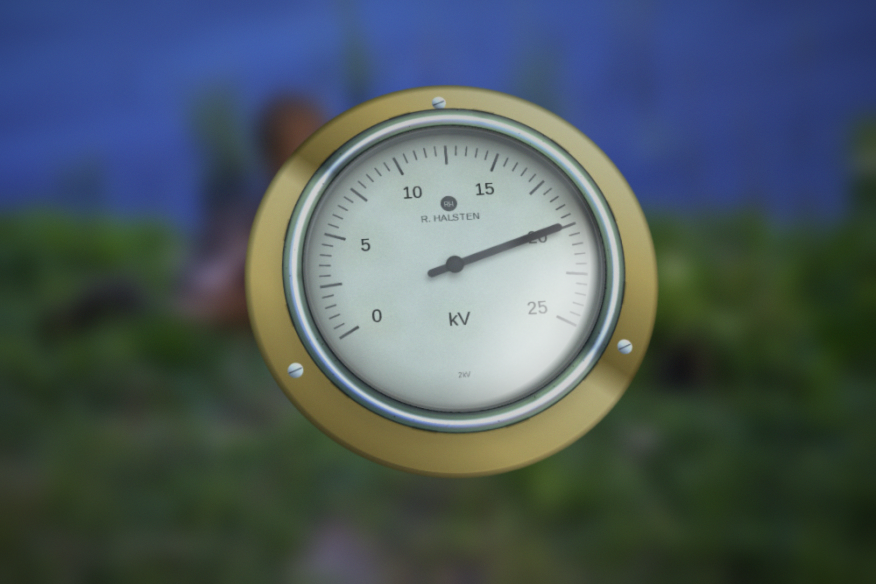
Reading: 20 kV
